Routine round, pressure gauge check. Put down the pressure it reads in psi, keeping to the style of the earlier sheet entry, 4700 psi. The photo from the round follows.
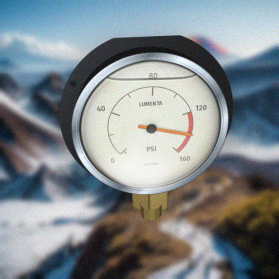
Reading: 140 psi
